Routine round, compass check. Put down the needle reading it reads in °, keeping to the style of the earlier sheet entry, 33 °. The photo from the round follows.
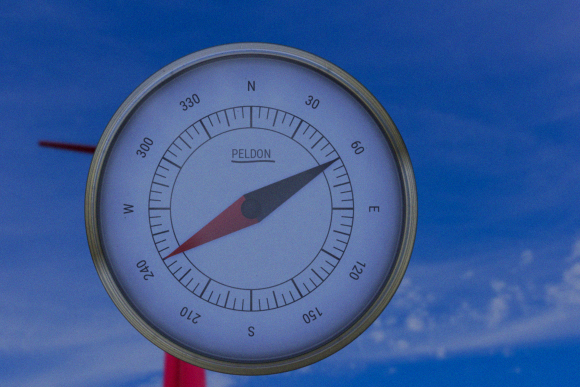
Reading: 240 °
